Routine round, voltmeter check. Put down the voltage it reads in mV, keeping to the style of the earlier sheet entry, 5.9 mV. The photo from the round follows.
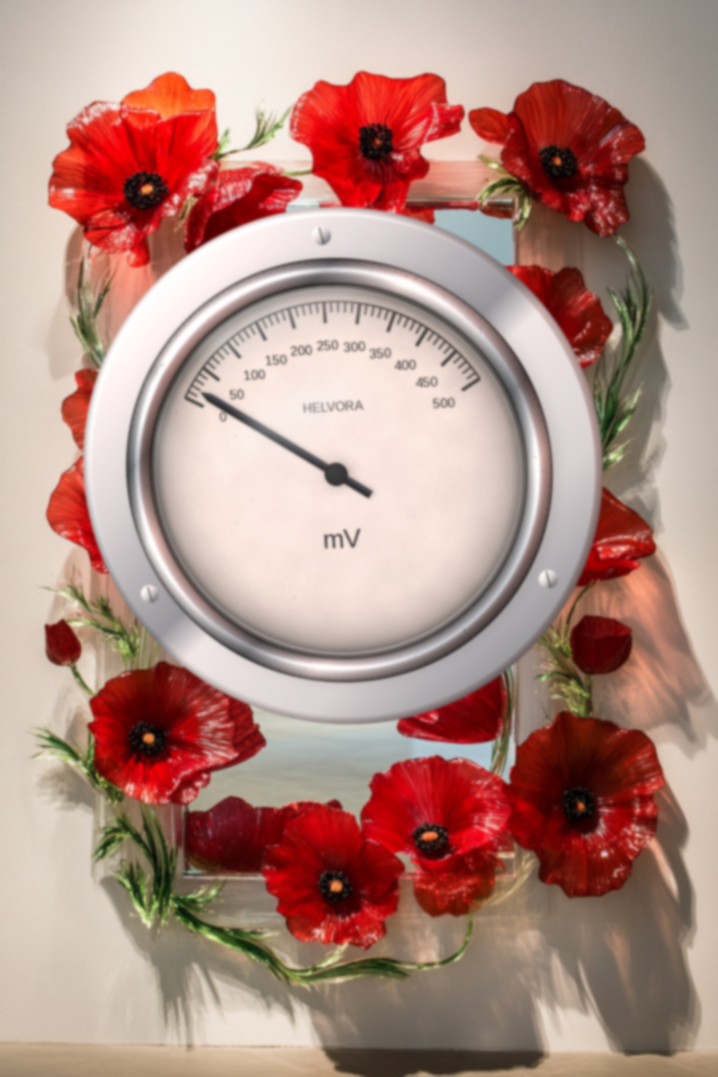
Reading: 20 mV
